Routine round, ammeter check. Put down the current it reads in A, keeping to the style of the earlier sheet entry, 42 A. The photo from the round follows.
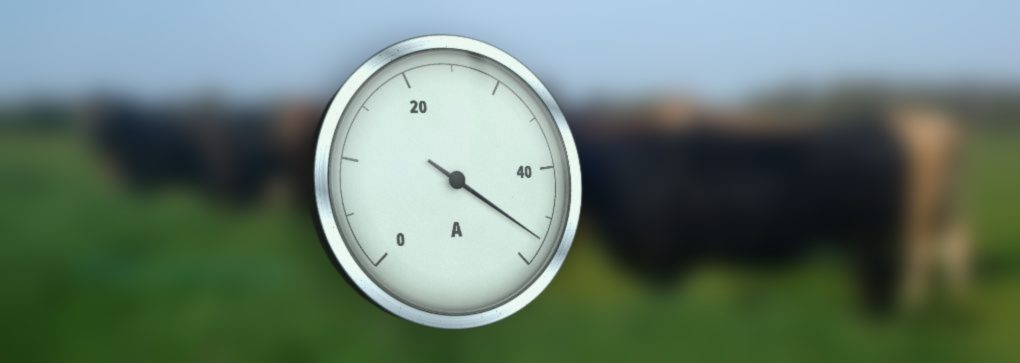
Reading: 47.5 A
